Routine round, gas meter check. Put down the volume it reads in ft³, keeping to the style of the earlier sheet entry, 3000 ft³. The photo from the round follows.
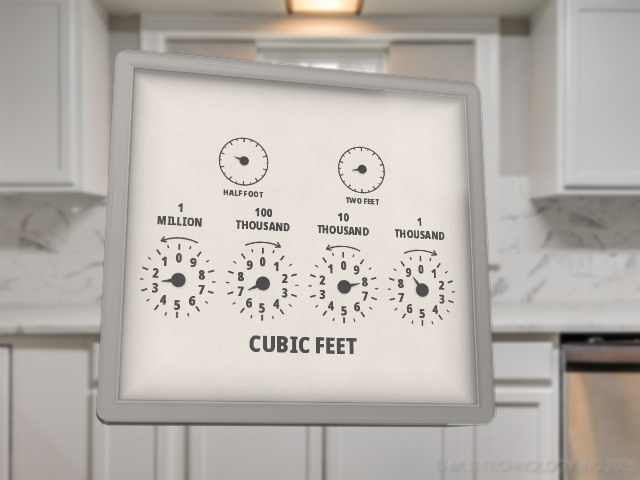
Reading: 267900 ft³
